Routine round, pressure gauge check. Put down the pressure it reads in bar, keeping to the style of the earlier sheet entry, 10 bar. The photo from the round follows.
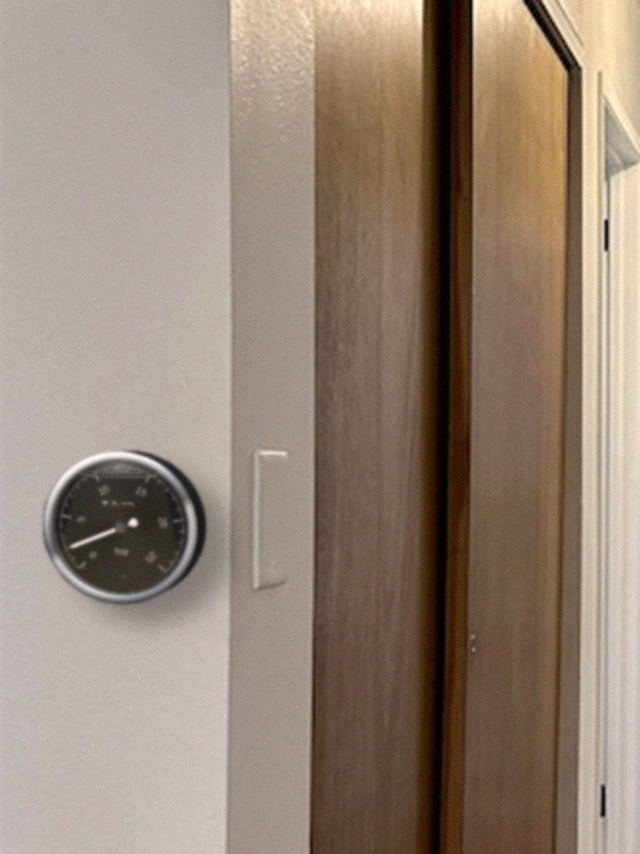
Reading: 2 bar
